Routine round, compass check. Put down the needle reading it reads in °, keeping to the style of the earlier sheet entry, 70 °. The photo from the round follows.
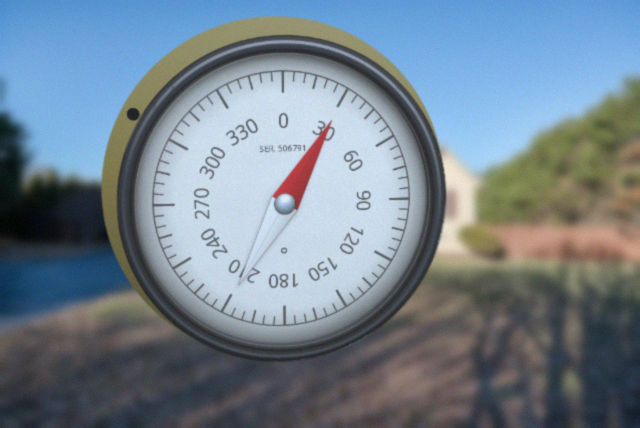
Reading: 30 °
